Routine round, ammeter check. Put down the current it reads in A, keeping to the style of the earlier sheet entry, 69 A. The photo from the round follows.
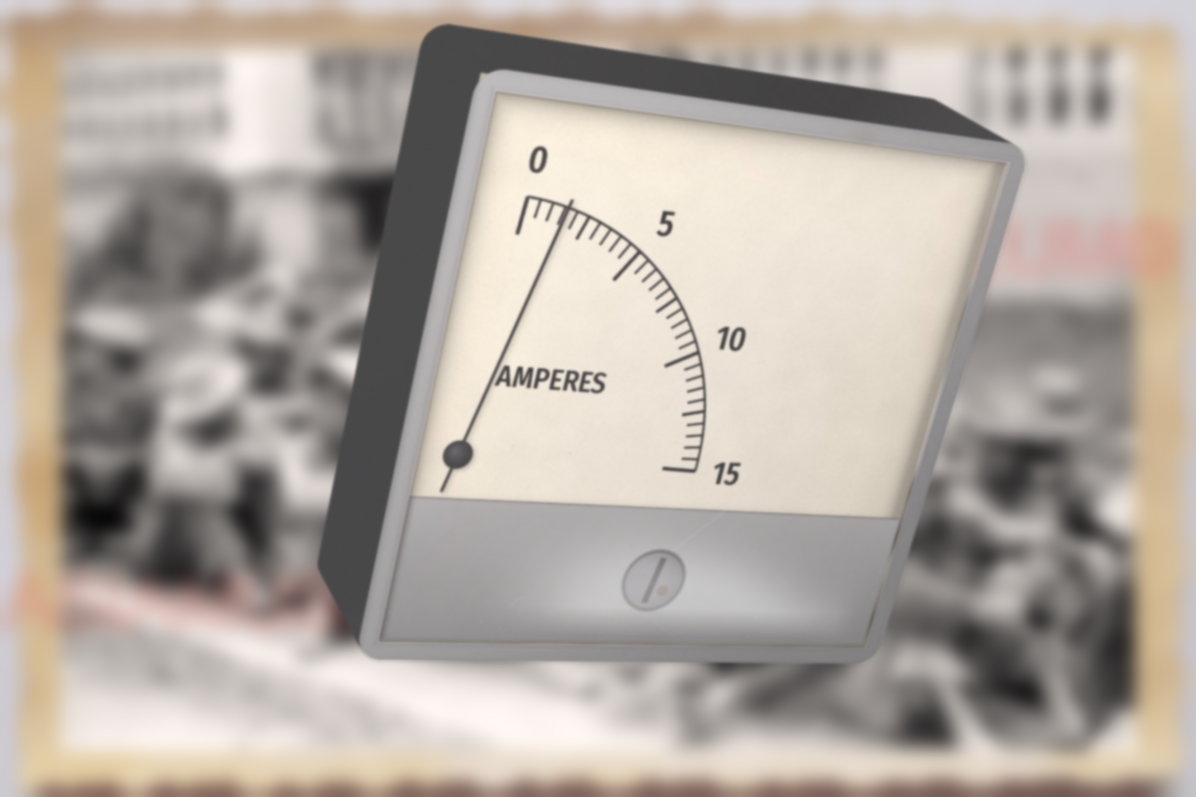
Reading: 1.5 A
